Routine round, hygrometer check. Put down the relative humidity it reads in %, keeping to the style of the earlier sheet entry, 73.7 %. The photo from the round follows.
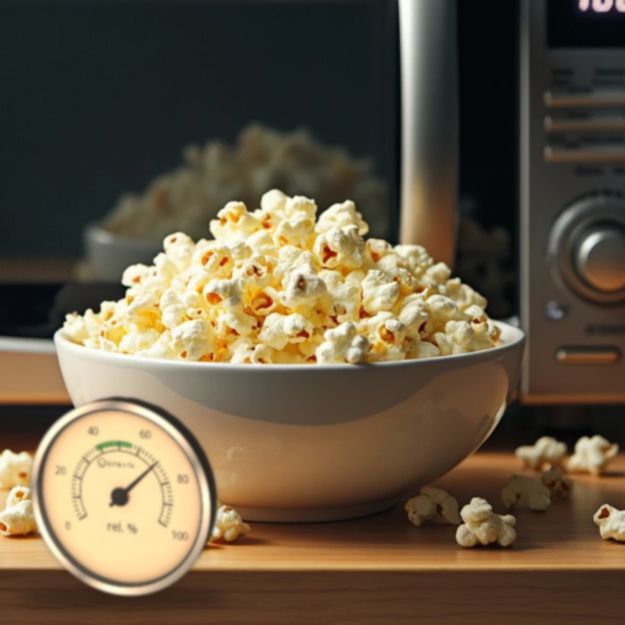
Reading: 70 %
